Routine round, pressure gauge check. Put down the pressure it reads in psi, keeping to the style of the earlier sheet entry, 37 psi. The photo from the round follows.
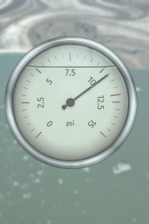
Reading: 10.5 psi
